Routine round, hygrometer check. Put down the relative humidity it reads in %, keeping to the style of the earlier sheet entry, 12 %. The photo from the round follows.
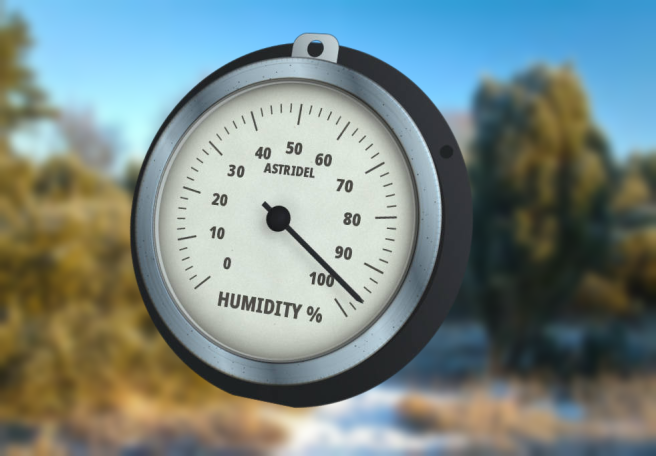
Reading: 96 %
